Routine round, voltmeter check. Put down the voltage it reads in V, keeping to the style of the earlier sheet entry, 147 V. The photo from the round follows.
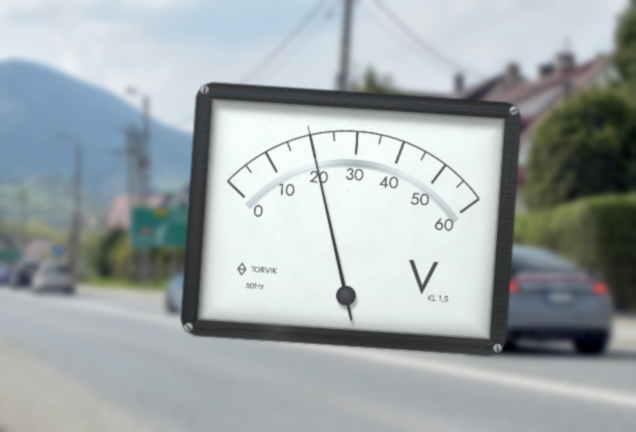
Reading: 20 V
